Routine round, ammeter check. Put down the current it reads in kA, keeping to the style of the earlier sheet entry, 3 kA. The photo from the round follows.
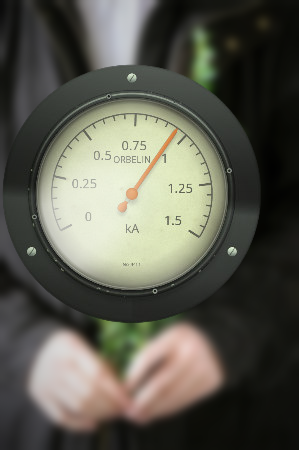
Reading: 0.95 kA
